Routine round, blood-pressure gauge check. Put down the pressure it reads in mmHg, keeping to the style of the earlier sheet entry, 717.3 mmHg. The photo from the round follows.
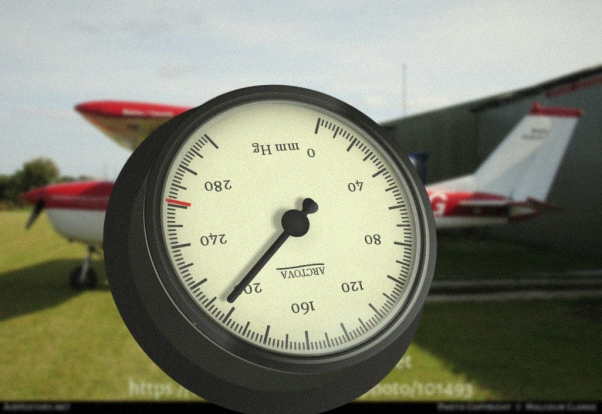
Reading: 204 mmHg
